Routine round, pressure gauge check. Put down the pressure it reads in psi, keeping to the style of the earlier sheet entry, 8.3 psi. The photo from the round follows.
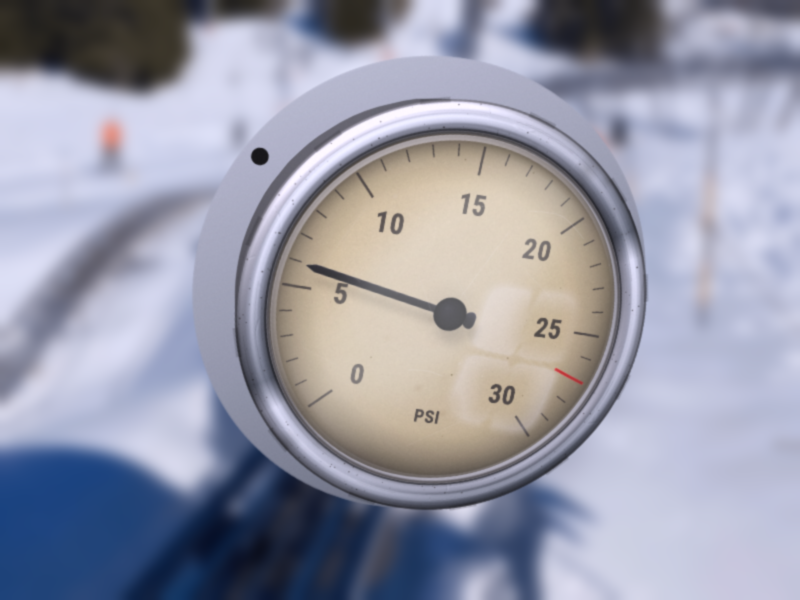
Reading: 6 psi
